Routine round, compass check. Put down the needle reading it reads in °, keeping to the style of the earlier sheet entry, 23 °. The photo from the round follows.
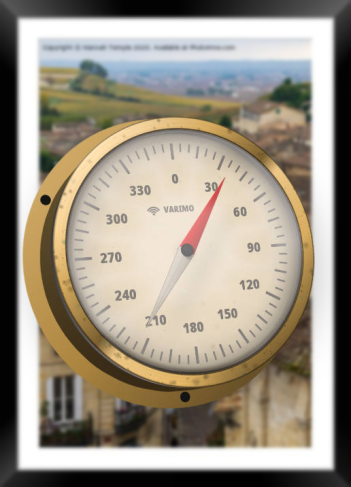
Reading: 35 °
